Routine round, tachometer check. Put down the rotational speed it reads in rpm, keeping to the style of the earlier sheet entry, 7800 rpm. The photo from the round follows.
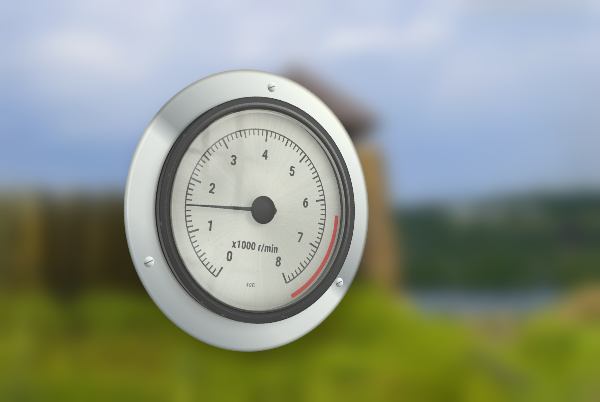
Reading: 1500 rpm
